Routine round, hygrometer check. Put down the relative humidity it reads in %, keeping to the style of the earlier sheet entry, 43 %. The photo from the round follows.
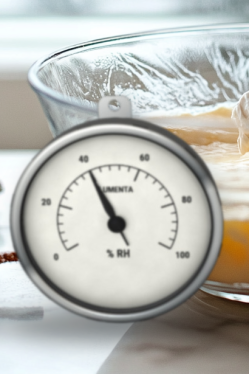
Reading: 40 %
